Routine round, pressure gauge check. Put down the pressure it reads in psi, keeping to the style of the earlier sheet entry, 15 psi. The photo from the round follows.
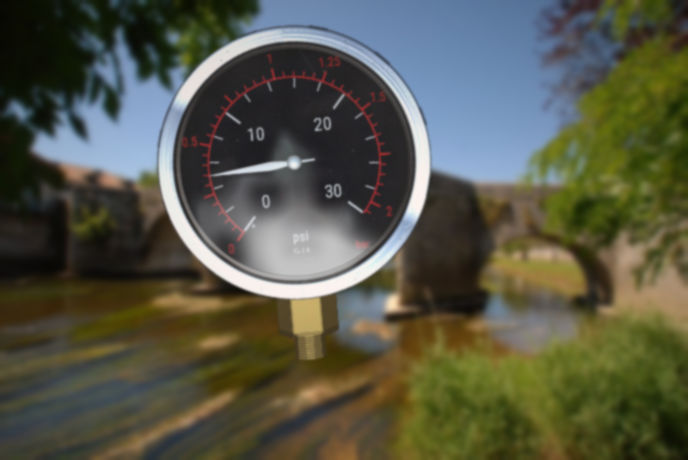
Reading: 5 psi
